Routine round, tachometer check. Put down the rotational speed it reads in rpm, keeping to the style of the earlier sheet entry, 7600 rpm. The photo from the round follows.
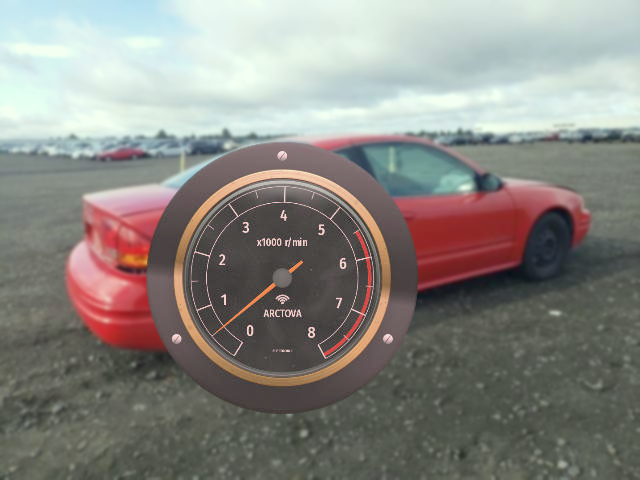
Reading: 500 rpm
